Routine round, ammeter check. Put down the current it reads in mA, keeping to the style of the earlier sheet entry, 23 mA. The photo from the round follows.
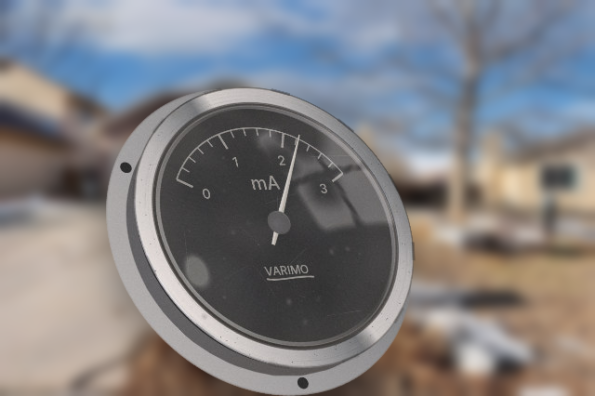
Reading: 2.2 mA
